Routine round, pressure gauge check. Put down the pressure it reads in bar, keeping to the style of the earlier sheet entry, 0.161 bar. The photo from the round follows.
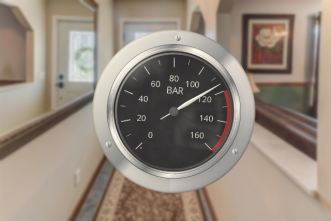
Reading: 115 bar
